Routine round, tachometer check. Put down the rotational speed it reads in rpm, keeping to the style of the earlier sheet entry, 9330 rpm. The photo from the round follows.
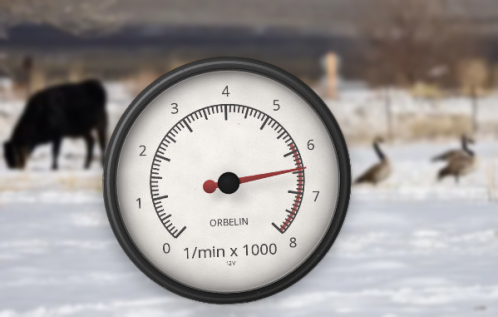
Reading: 6400 rpm
